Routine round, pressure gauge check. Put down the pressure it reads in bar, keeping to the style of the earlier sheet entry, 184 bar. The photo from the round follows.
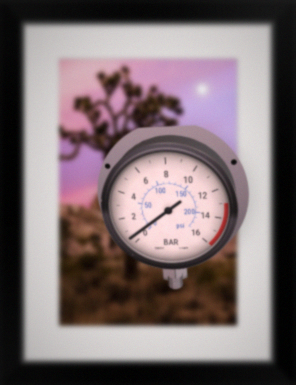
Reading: 0.5 bar
